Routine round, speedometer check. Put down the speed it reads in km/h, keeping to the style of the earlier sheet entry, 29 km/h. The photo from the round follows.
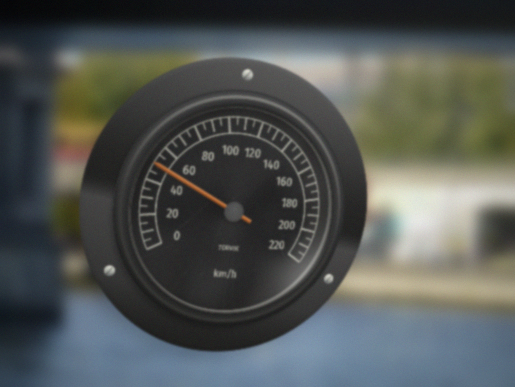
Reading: 50 km/h
